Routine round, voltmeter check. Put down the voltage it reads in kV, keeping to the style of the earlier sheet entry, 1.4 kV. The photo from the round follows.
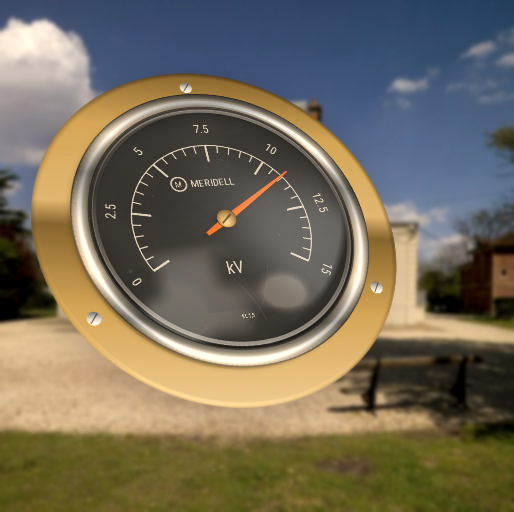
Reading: 11 kV
